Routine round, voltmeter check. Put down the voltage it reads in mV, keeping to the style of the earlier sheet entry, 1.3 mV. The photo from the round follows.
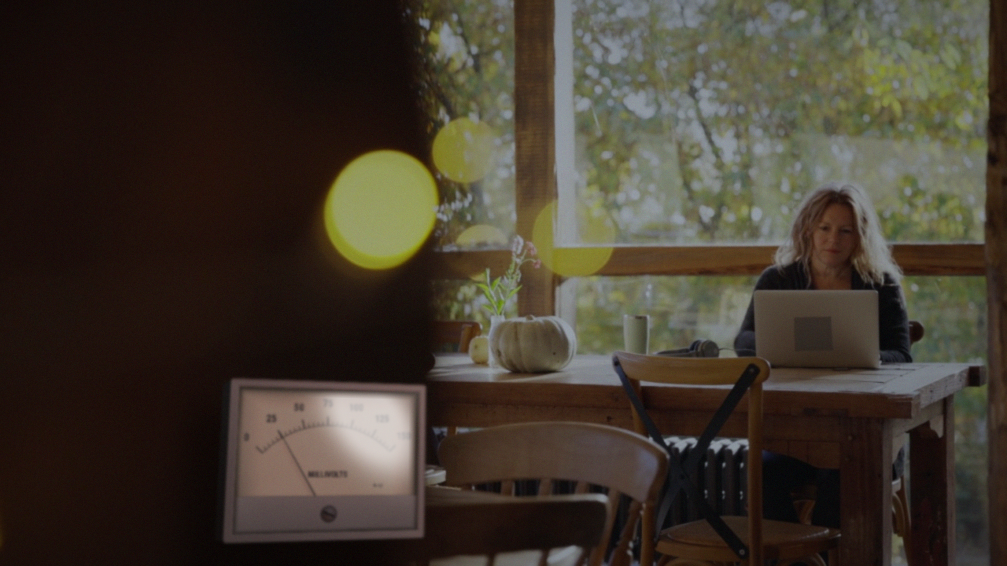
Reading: 25 mV
